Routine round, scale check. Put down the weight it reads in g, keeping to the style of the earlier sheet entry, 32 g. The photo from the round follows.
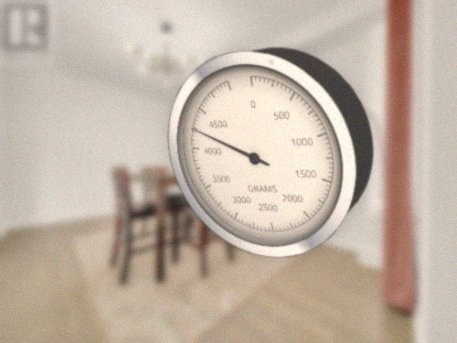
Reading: 4250 g
